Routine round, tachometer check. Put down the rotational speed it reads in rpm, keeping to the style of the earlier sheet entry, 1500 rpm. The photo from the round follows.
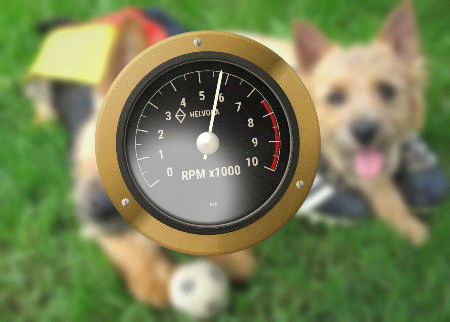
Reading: 5750 rpm
